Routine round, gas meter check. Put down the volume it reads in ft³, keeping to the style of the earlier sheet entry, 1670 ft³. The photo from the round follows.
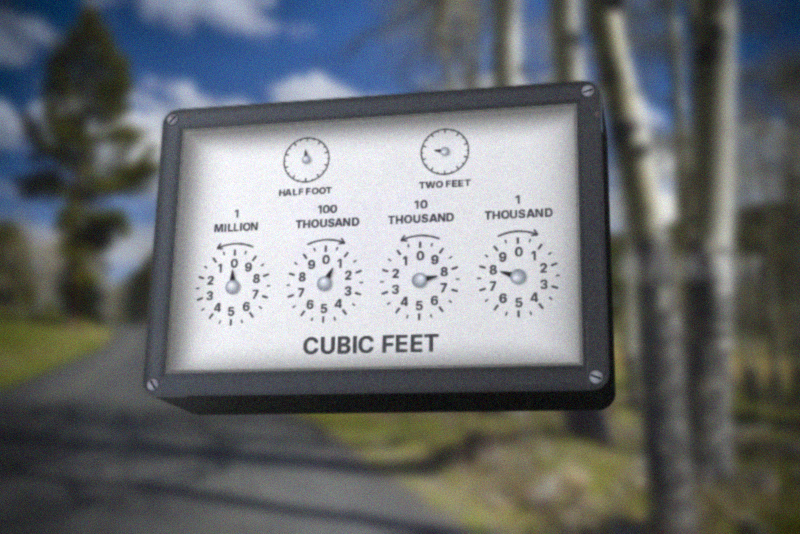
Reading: 7800 ft³
